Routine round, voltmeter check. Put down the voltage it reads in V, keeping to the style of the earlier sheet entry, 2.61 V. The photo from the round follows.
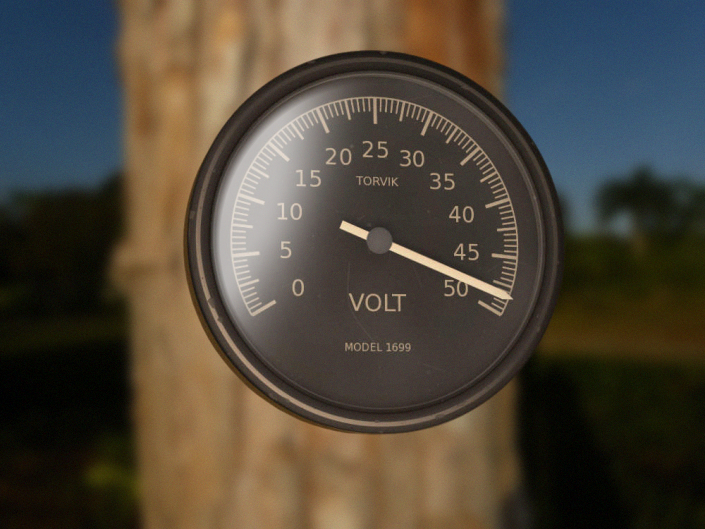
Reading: 48.5 V
